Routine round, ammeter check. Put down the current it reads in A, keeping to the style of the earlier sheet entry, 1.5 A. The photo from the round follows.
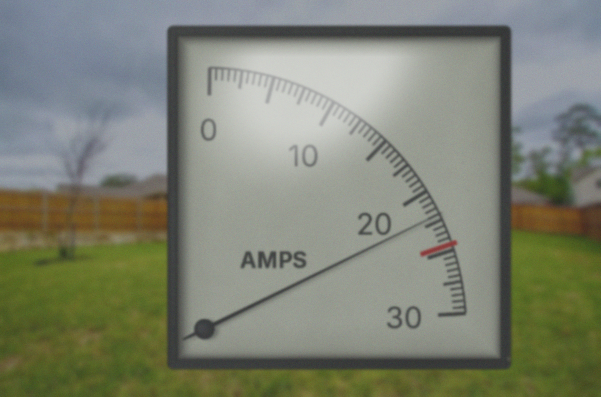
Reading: 22 A
